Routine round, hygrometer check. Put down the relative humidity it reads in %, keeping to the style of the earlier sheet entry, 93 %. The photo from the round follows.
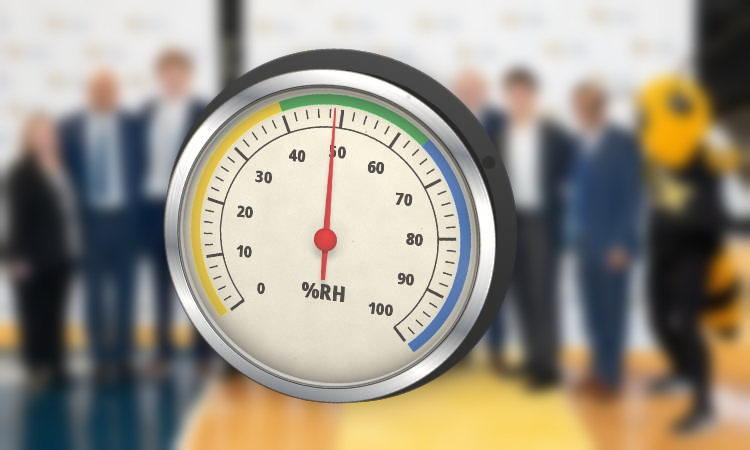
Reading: 49 %
